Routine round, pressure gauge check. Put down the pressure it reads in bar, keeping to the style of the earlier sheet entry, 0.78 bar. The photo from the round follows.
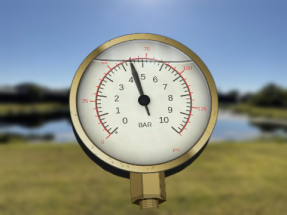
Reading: 4.4 bar
